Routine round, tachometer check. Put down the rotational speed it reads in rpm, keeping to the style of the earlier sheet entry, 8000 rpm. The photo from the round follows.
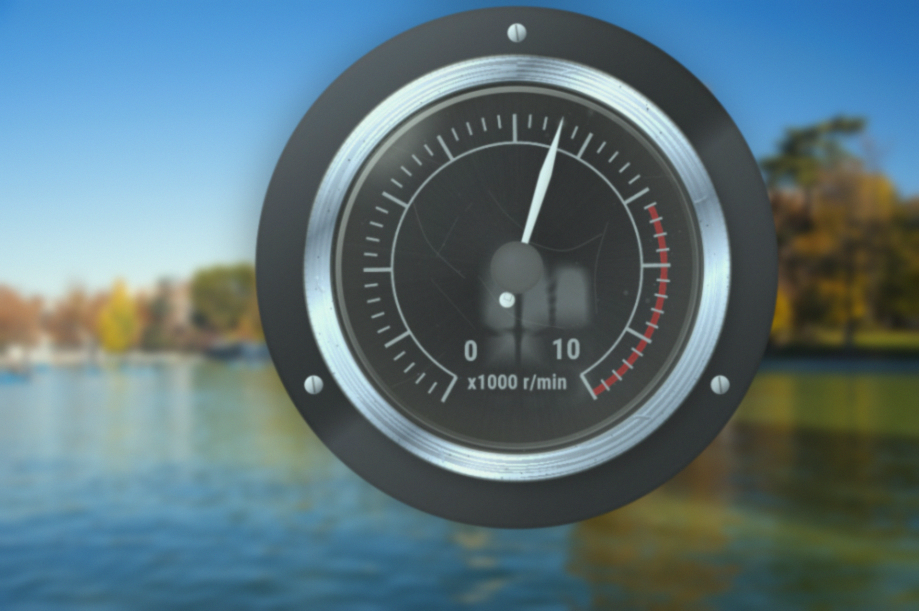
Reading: 5600 rpm
